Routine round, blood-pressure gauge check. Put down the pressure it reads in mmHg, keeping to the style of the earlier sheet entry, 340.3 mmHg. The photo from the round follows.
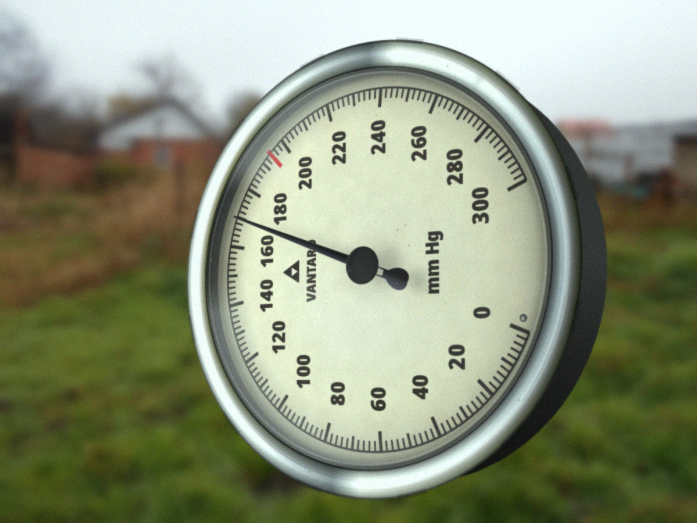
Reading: 170 mmHg
